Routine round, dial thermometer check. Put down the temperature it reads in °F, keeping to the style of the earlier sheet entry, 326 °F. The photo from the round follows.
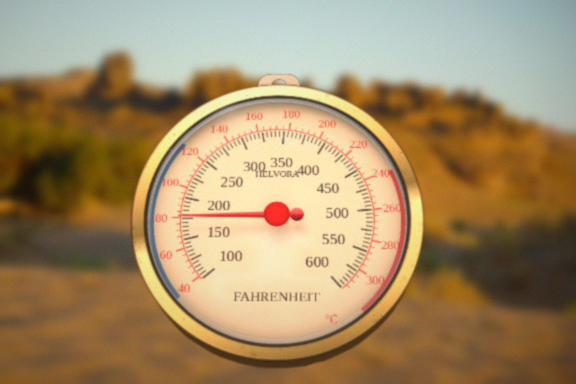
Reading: 175 °F
